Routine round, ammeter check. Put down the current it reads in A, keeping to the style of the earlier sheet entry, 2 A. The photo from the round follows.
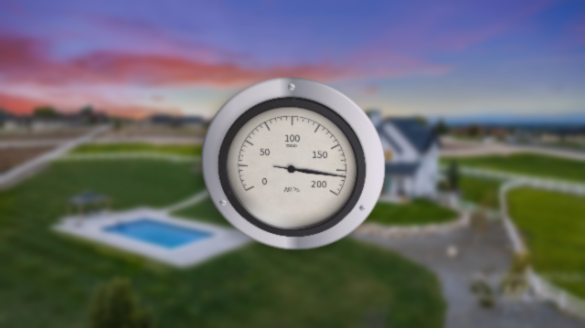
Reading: 180 A
